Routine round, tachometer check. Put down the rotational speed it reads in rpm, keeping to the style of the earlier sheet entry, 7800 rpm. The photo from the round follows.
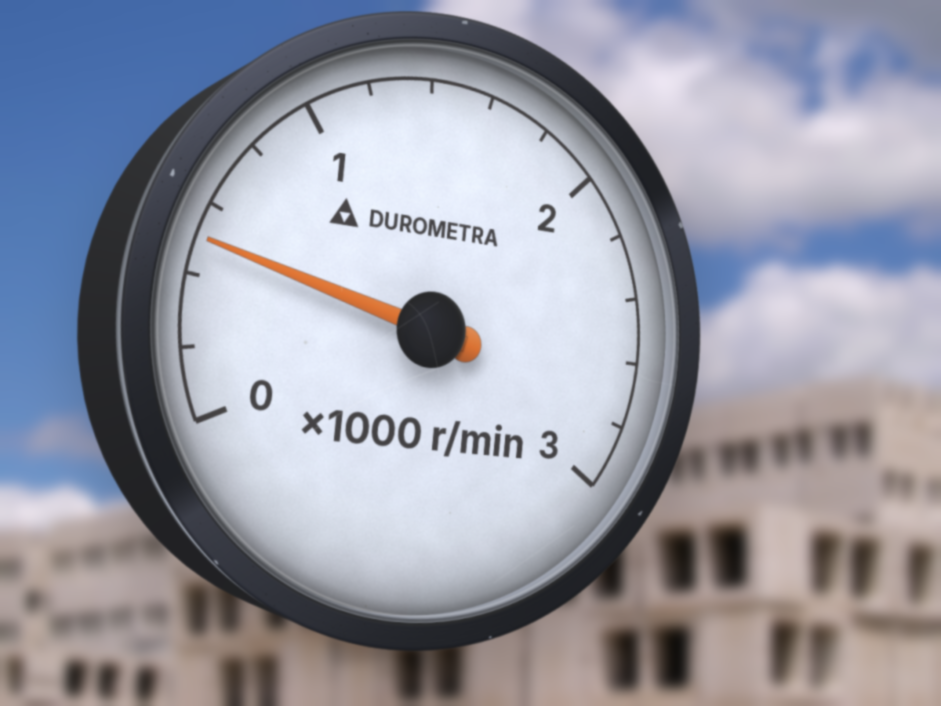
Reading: 500 rpm
